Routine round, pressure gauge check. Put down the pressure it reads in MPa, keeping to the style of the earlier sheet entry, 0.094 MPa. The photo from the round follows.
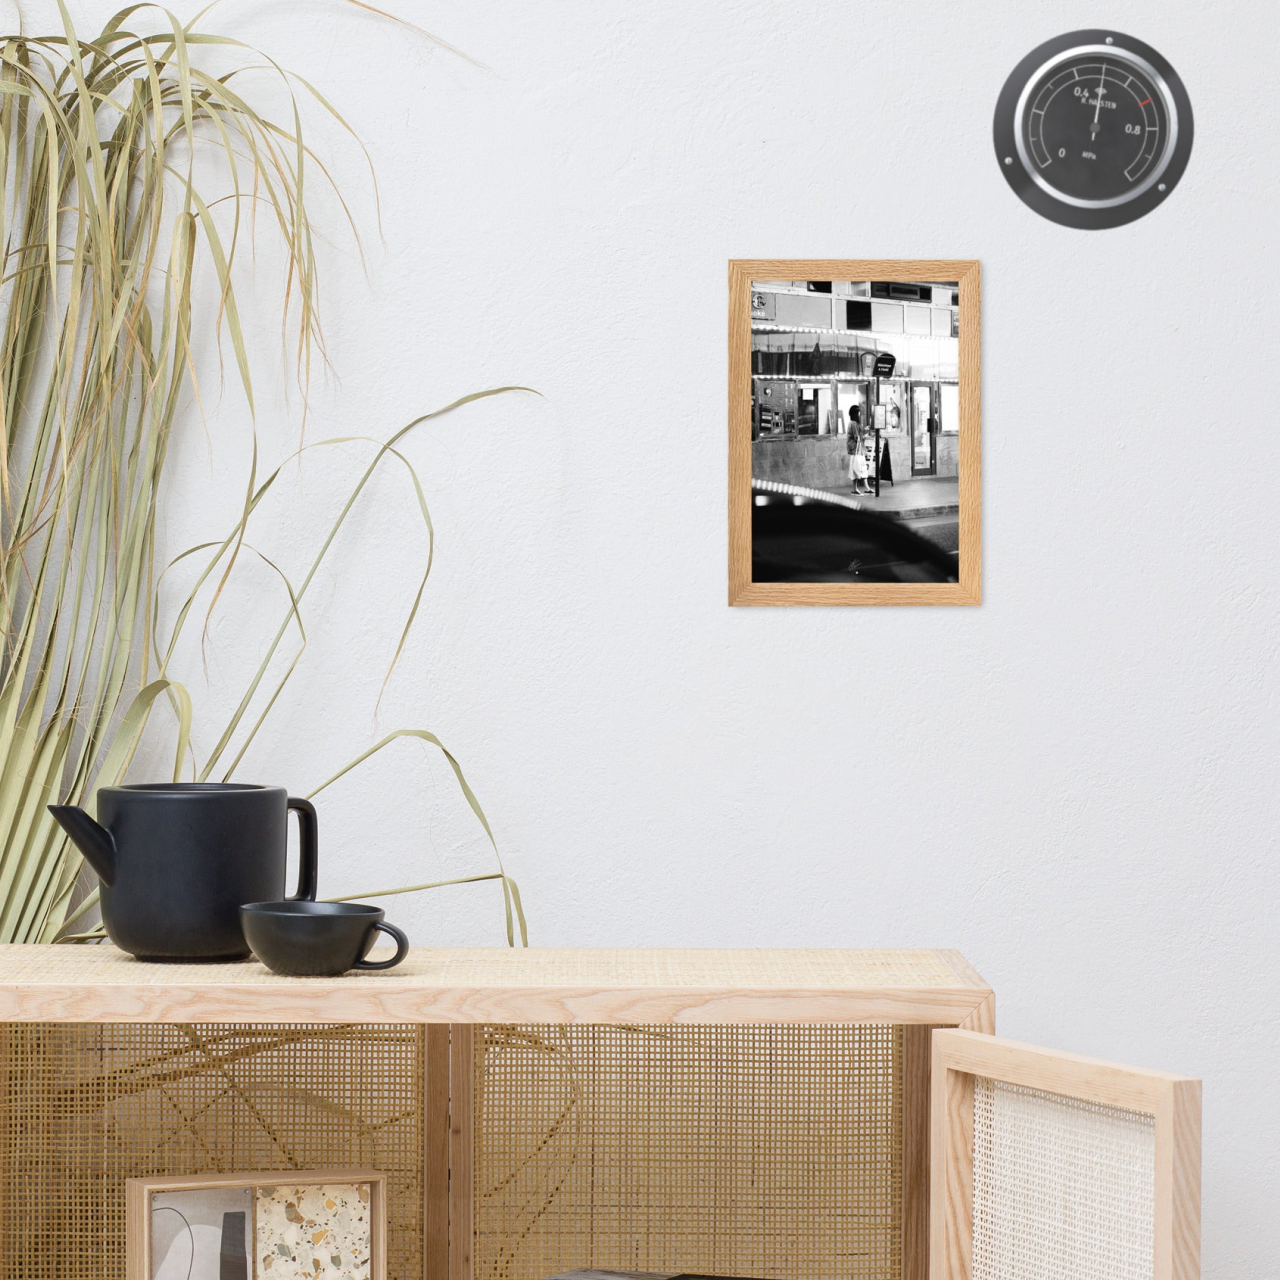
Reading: 0.5 MPa
